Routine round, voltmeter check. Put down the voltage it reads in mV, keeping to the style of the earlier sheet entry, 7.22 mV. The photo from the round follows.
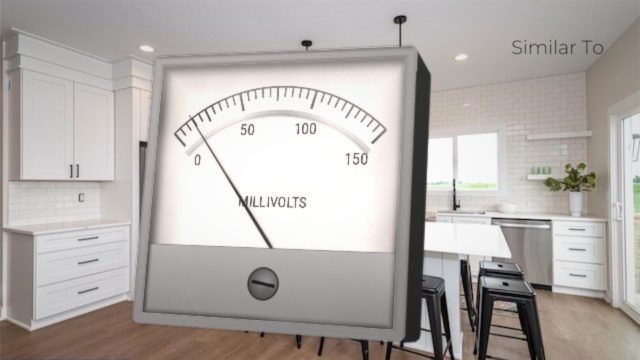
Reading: 15 mV
